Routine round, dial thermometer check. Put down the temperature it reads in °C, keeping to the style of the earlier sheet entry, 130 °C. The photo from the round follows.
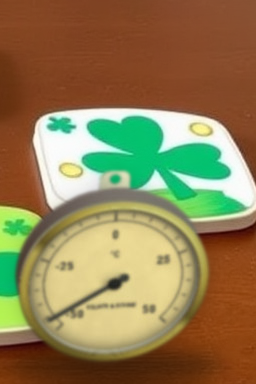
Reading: -45 °C
